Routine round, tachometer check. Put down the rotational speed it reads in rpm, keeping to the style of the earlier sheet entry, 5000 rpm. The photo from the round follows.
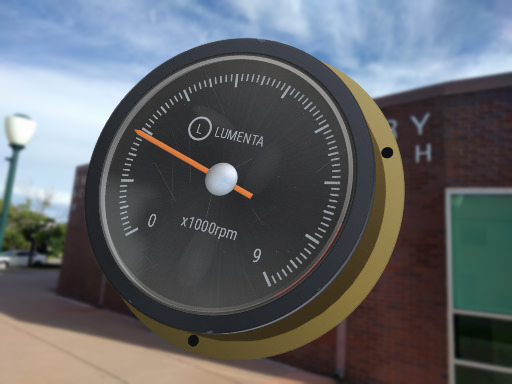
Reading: 1900 rpm
